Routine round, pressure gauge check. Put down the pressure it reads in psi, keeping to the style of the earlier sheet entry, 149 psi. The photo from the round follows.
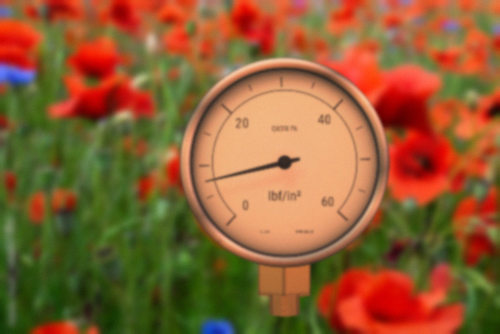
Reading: 7.5 psi
